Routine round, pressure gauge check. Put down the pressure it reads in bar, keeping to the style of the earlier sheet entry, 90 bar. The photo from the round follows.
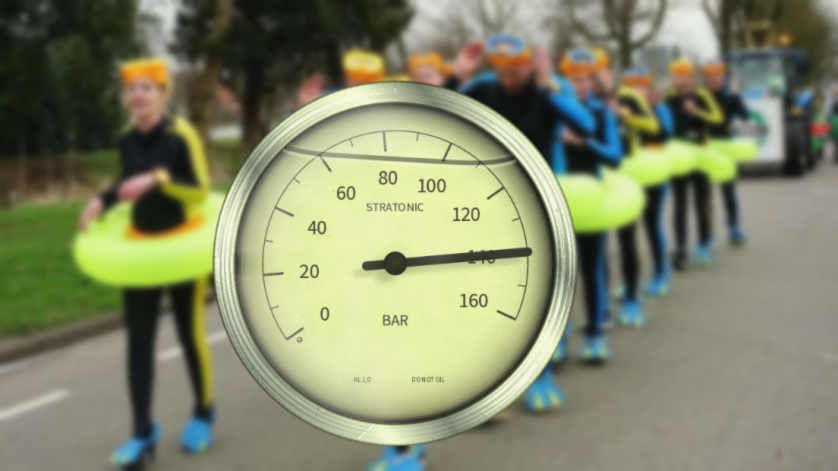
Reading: 140 bar
